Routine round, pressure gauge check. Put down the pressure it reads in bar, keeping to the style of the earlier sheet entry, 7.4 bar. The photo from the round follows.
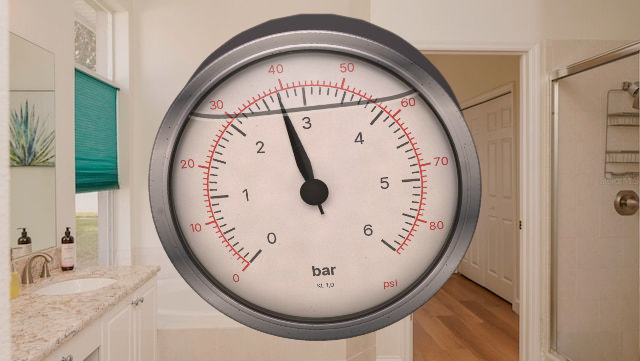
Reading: 2.7 bar
